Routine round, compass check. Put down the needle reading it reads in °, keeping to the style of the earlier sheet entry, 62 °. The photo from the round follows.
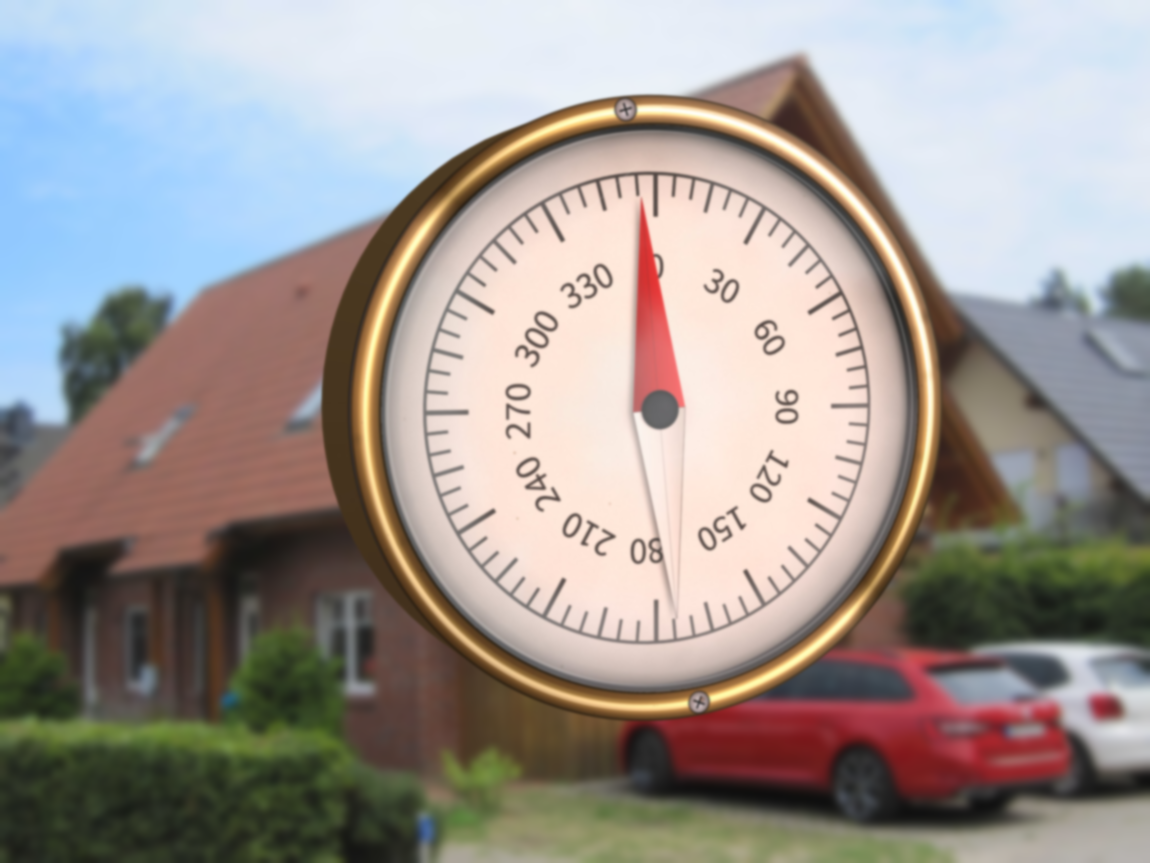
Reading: 355 °
